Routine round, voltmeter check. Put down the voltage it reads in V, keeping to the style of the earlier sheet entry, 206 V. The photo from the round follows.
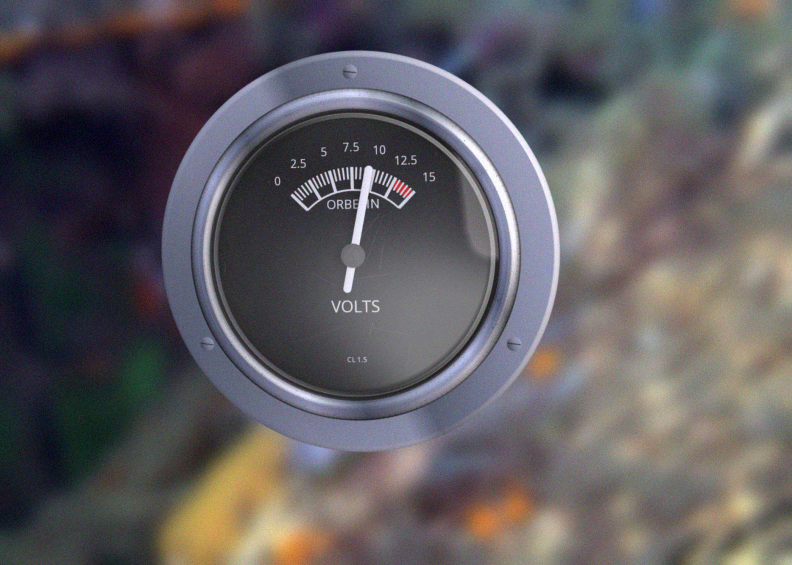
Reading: 9.5 V
